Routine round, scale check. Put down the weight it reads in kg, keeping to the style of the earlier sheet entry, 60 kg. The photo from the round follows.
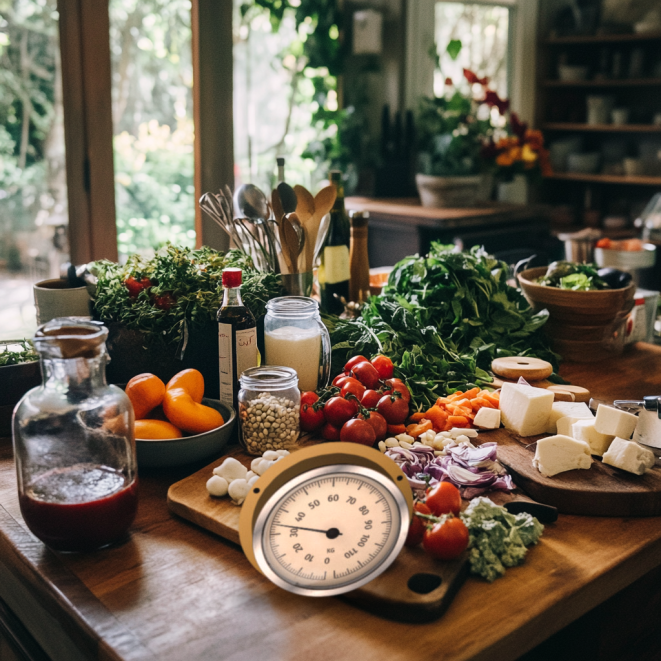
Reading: 35 kg
